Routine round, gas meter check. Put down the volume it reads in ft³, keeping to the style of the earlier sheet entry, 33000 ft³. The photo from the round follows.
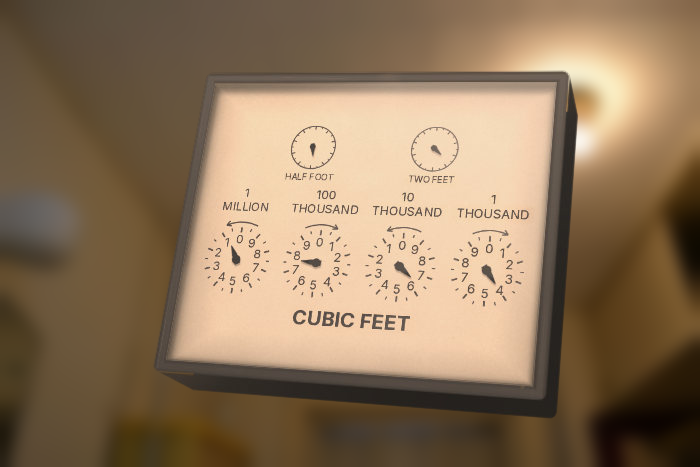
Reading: 76400 ft³
